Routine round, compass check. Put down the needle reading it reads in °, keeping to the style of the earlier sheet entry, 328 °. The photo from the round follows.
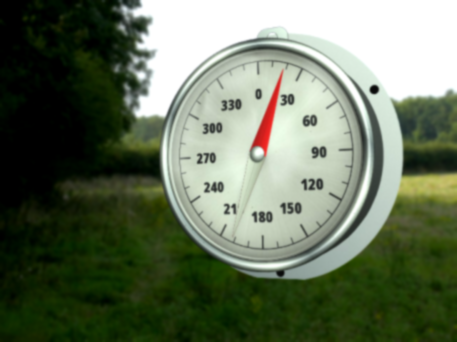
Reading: 20 °
